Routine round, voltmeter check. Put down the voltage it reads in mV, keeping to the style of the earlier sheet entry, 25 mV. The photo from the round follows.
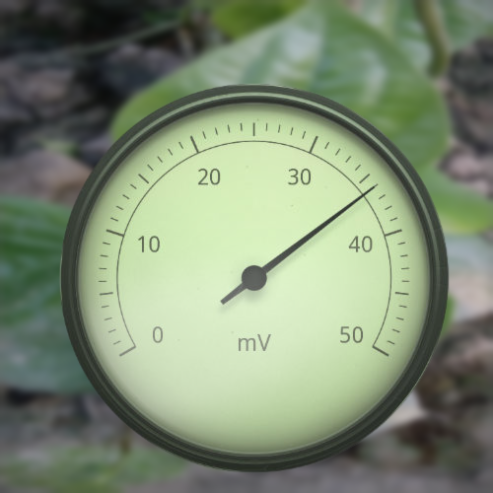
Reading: 36 mV
